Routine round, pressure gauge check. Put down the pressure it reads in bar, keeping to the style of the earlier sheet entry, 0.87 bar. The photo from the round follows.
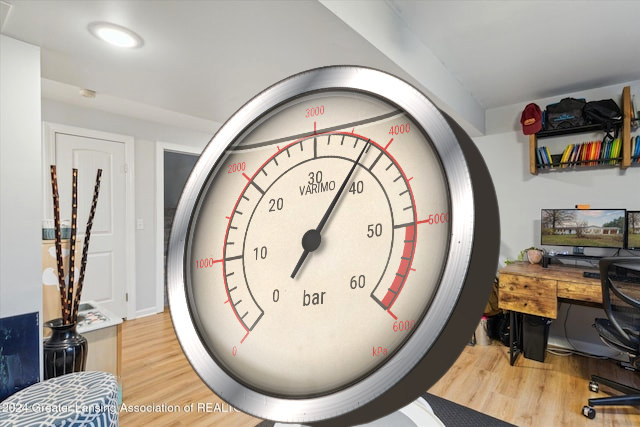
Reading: 38 bar
